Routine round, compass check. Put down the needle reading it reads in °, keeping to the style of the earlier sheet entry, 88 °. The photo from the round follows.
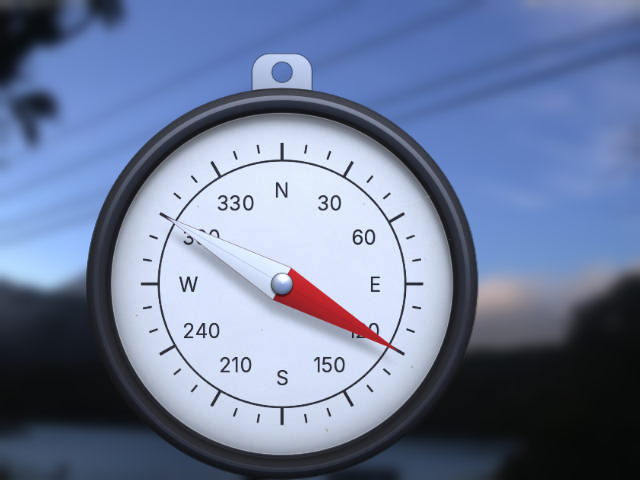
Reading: 120 °
